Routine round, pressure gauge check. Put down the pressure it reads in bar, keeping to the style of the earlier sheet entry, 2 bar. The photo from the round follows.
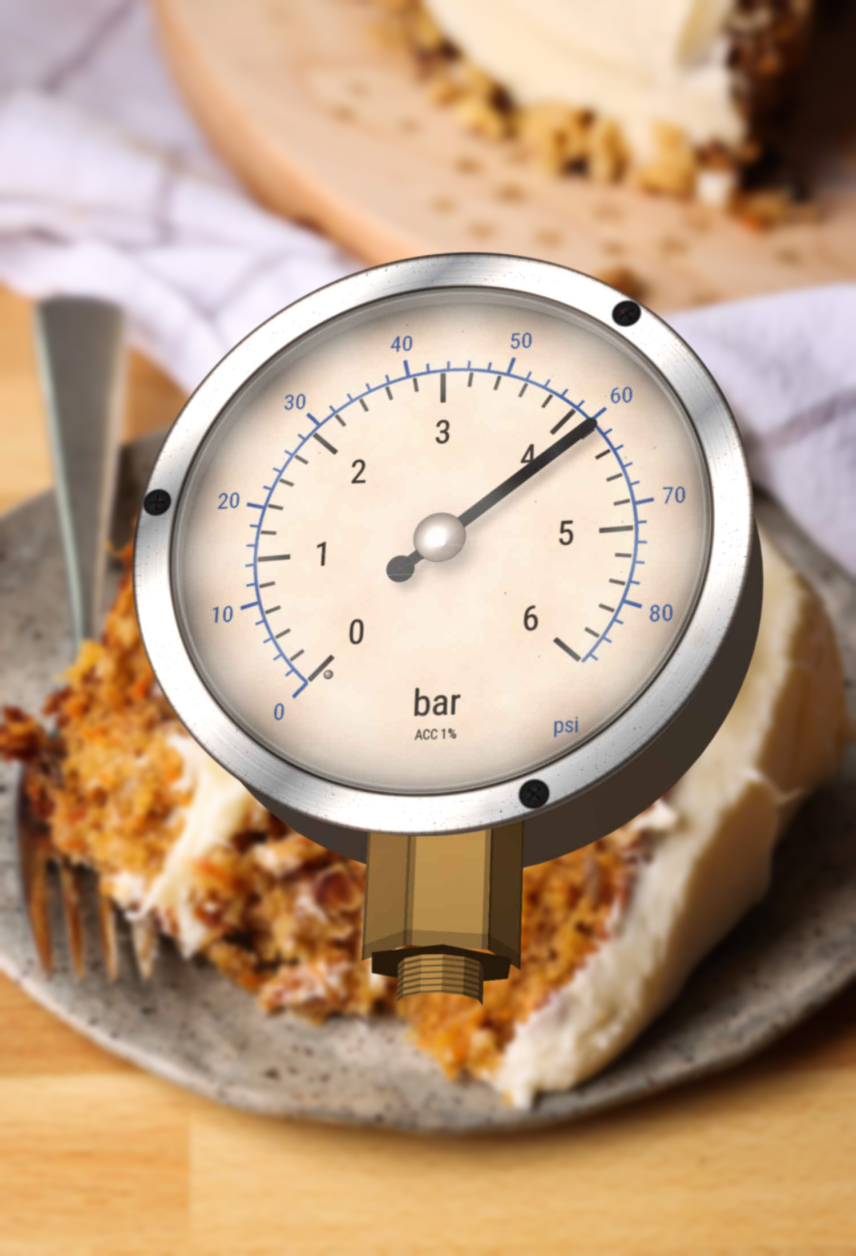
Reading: 4.2 bar
